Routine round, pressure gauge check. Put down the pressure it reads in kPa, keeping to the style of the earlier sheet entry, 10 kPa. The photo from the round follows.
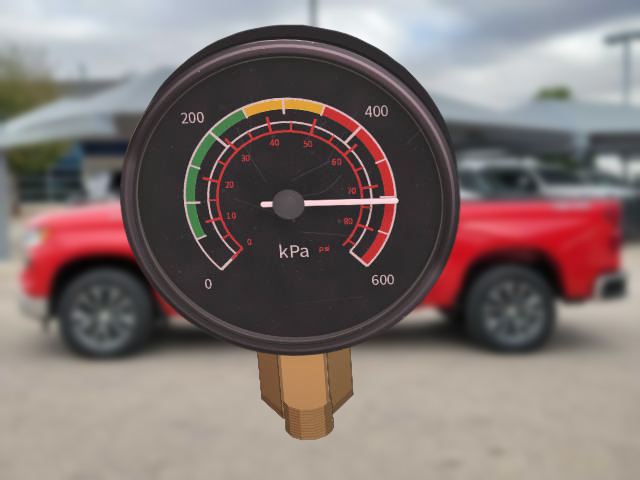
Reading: 500 kPa
